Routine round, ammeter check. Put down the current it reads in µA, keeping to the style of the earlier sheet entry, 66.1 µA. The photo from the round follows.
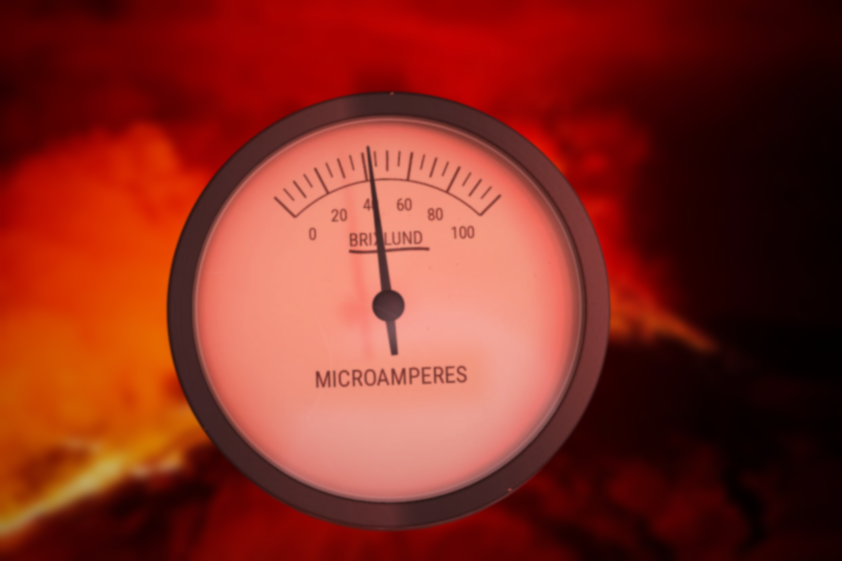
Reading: 42.5 µA
